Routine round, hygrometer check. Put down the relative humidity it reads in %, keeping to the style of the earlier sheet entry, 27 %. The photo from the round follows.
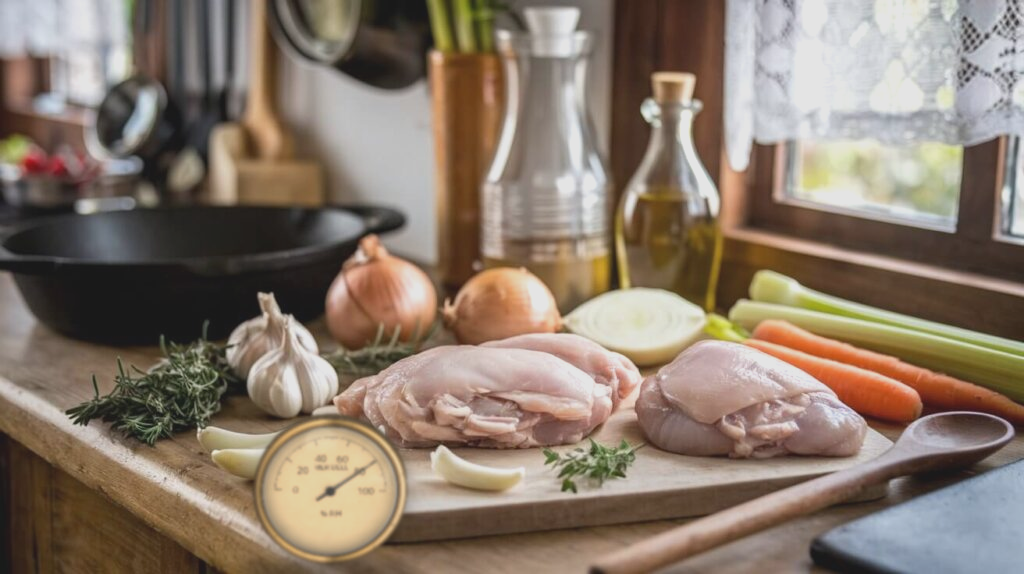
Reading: 80 %
